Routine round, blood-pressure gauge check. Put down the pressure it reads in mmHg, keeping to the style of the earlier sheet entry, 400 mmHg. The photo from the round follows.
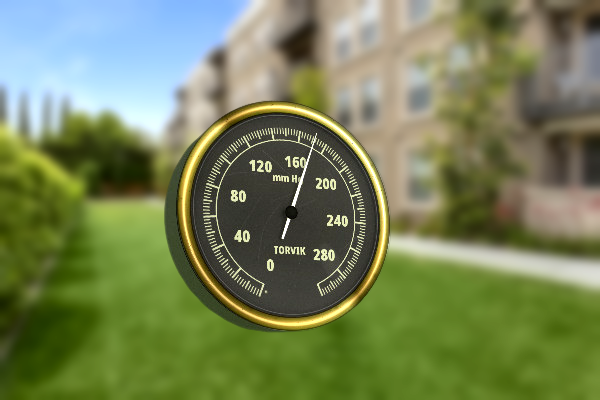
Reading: 170 mmHg
